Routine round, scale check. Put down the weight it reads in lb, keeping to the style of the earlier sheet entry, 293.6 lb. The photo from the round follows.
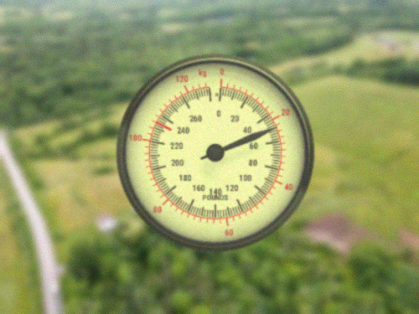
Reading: 50 lb
